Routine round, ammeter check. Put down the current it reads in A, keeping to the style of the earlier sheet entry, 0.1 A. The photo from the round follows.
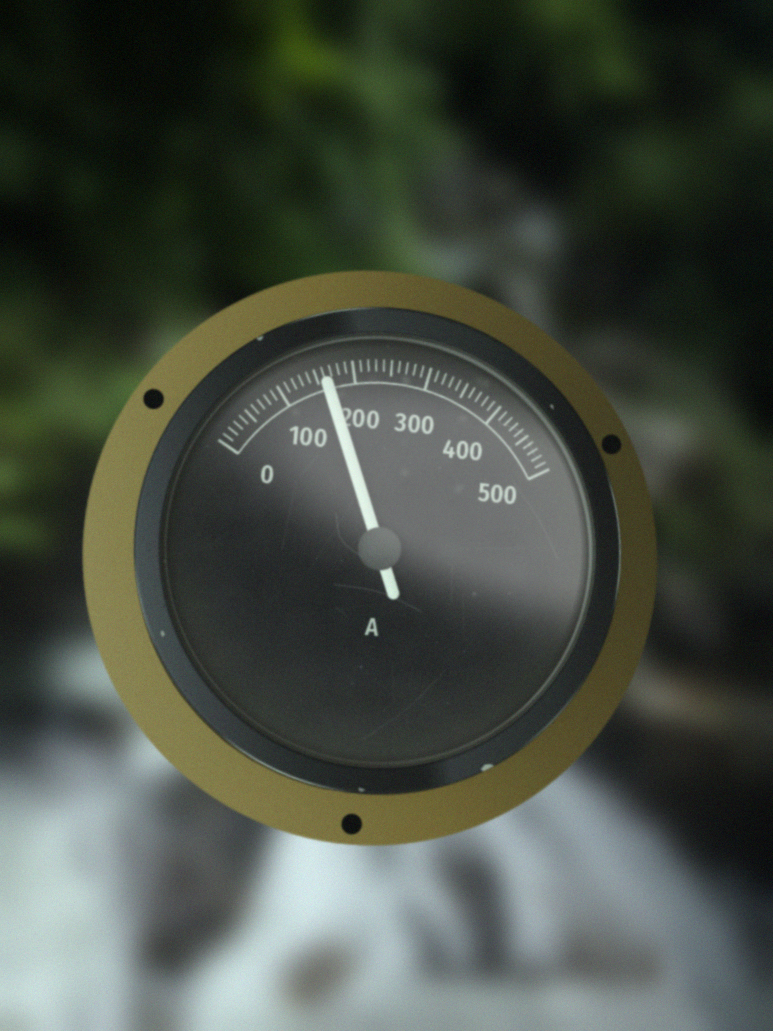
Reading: 160 A
